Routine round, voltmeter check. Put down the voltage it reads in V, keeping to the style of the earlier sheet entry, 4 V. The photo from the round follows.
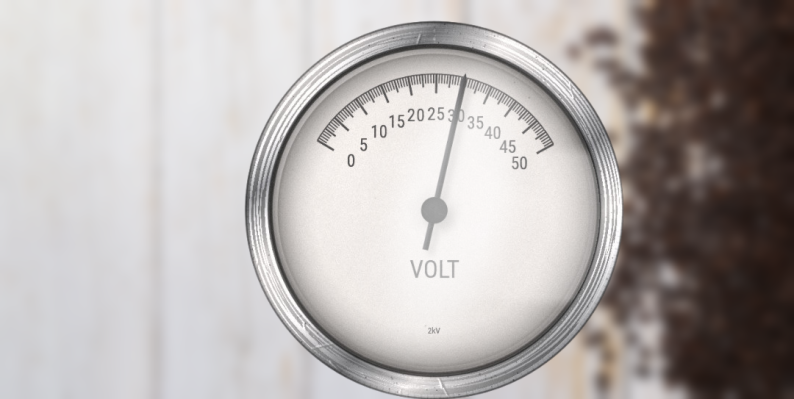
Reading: 30 V
